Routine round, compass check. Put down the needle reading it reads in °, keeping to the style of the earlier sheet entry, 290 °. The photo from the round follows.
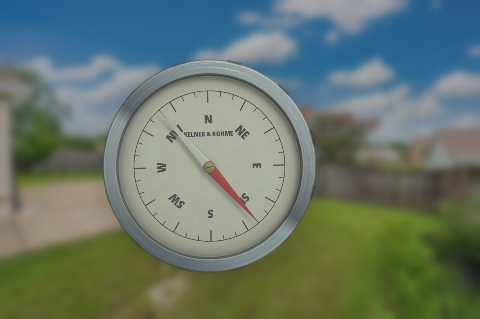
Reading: 140 °
